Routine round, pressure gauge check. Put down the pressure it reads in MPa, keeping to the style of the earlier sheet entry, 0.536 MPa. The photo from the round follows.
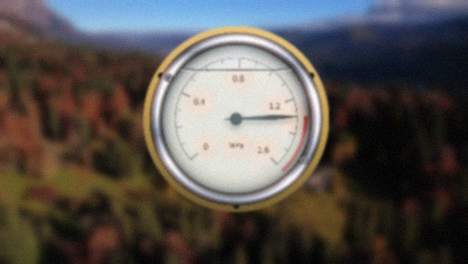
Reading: 1.3 MPa
